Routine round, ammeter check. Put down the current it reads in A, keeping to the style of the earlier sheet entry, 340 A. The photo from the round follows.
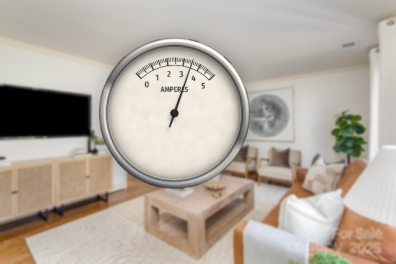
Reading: 3.5 A
